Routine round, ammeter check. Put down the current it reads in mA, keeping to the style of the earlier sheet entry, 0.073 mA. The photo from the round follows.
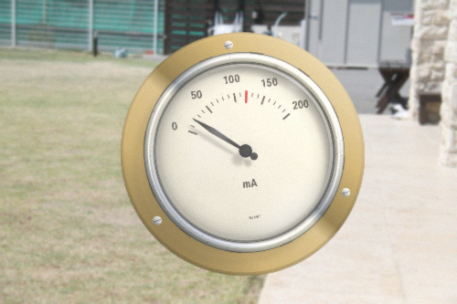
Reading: 20 mA
